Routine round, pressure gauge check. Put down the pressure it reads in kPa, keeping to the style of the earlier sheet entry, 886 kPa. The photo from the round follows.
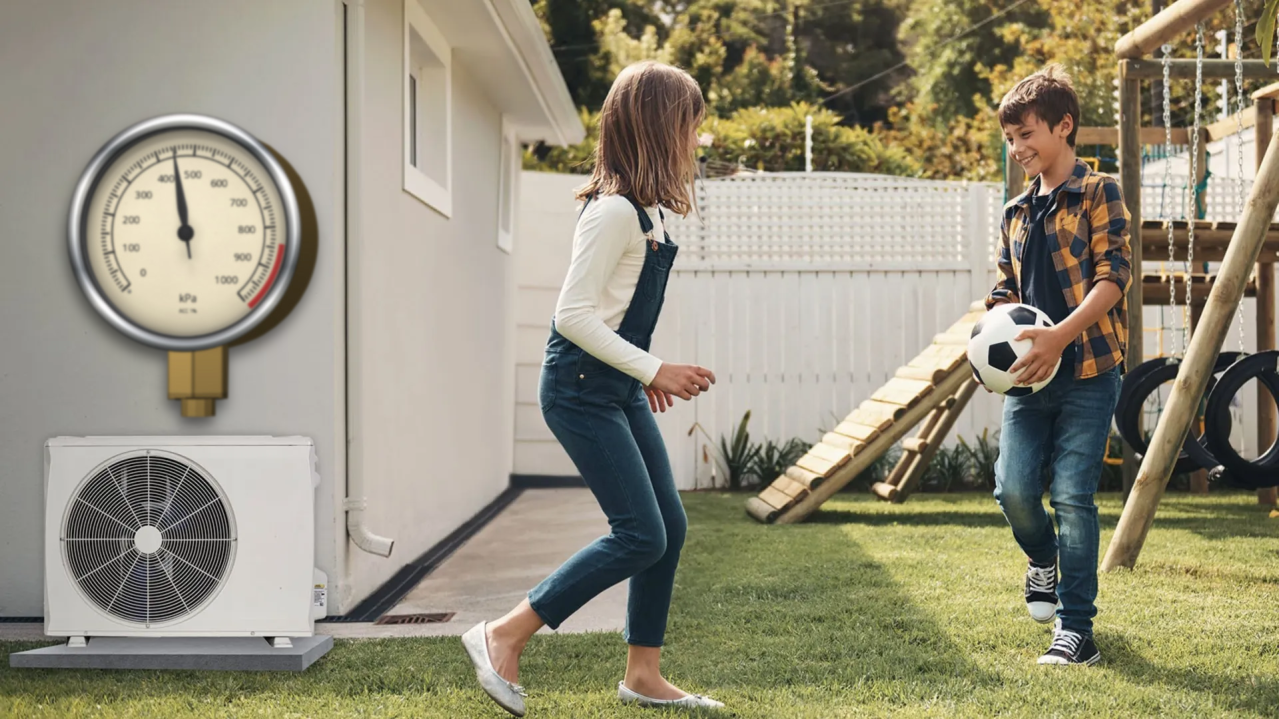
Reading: 450 kPa
